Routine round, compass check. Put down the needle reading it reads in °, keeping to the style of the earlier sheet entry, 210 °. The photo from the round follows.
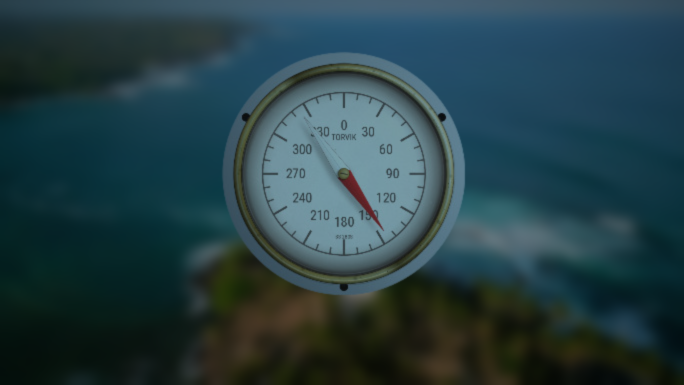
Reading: 145 °
